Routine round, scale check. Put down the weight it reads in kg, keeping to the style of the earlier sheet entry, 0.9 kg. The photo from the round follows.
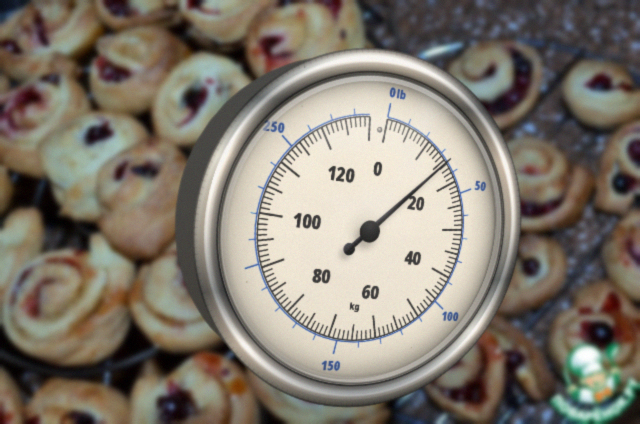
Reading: 15 kg
